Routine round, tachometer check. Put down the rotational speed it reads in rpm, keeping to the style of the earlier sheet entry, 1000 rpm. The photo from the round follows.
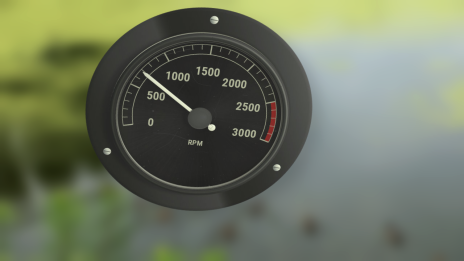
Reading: 700 rpm
